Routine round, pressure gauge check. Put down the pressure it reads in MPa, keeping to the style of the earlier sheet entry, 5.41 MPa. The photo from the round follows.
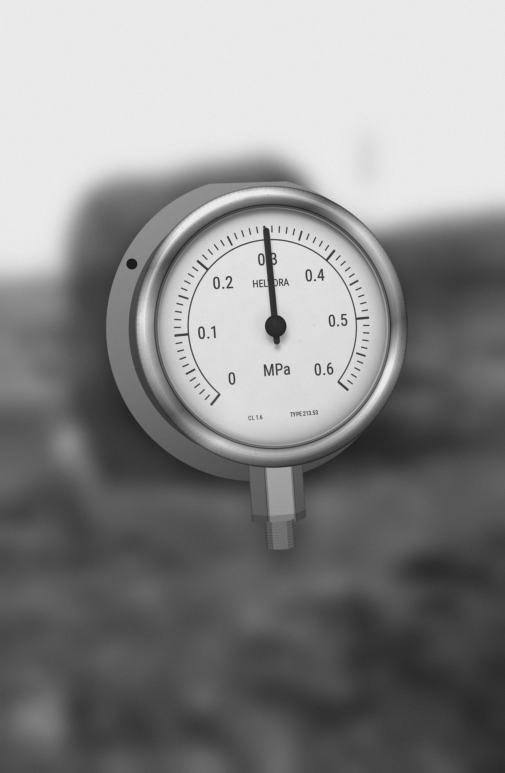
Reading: 0.3 MPa
